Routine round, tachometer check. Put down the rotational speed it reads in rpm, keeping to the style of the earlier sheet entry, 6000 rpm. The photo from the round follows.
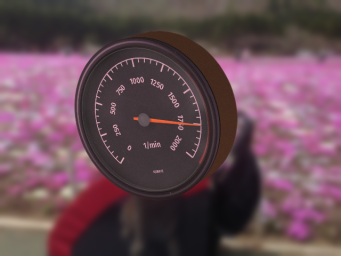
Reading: 1750 rpm
